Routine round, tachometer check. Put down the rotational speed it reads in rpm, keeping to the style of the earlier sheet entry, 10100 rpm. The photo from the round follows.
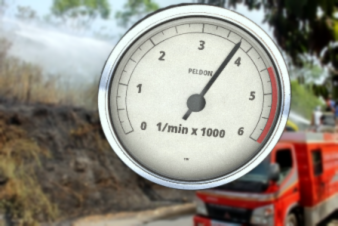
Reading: 3750 rpm
